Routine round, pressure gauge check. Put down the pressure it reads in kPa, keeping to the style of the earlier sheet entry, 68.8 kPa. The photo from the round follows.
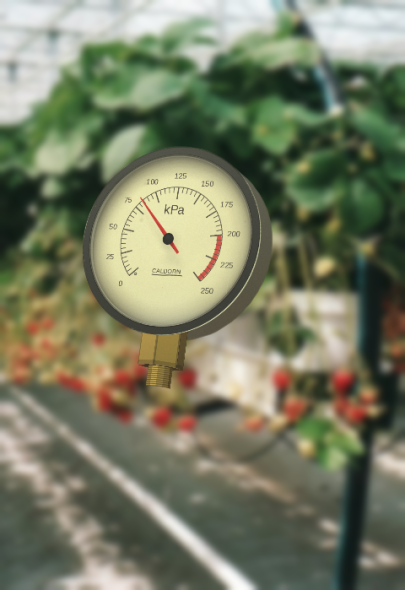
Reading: 85 kPa
